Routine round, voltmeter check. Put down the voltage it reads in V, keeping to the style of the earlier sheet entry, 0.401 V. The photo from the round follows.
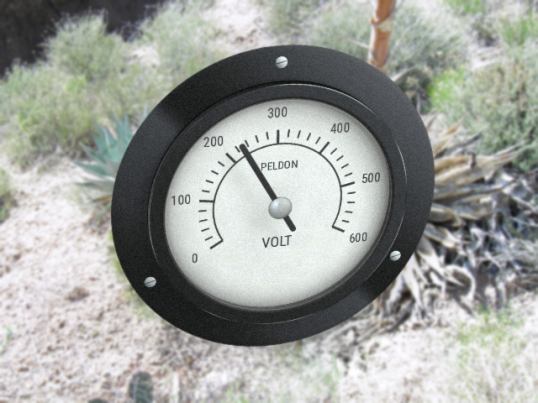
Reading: 230 V
